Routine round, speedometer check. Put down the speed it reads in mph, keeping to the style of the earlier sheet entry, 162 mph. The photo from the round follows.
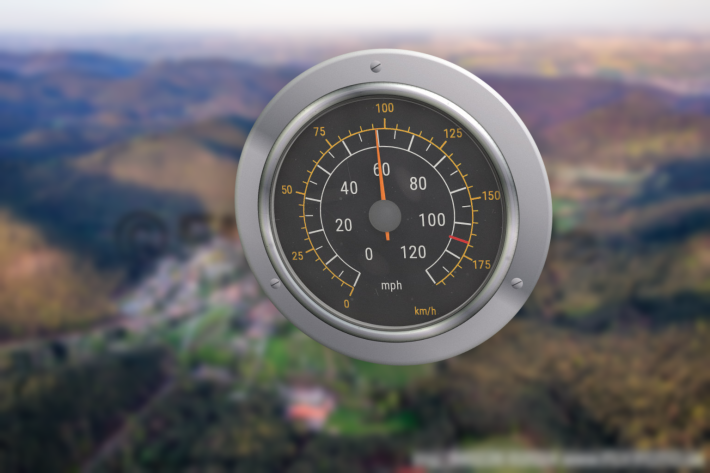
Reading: 60 mph
